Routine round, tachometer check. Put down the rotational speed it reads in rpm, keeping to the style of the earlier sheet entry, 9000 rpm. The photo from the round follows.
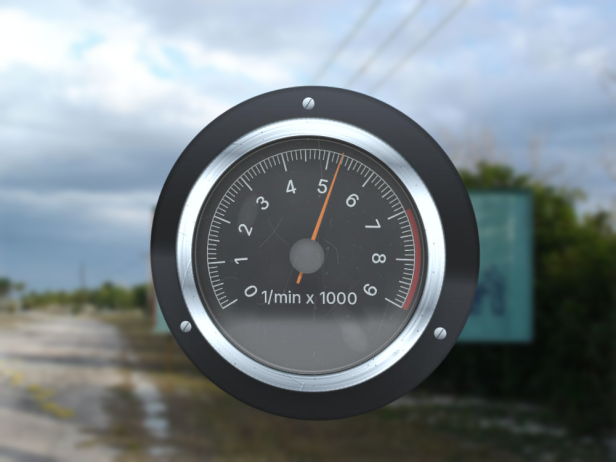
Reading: 5300 rpm
